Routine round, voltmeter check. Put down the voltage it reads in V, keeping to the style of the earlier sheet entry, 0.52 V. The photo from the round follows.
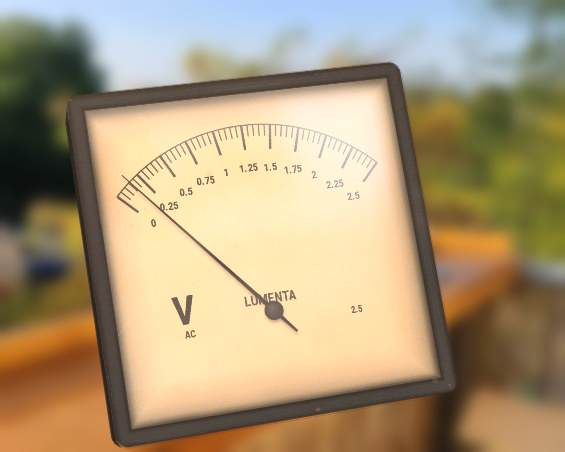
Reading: 0.15 V
